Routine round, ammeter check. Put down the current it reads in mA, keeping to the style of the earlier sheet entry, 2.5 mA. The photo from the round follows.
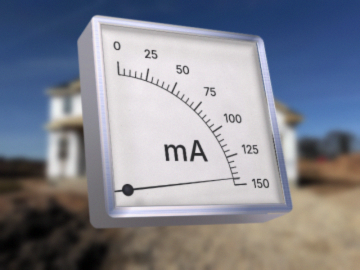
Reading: 145 mA
